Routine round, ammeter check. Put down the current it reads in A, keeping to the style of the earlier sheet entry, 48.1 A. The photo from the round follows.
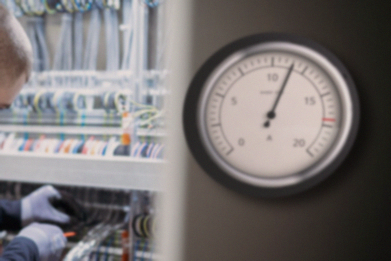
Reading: 11.5 A
